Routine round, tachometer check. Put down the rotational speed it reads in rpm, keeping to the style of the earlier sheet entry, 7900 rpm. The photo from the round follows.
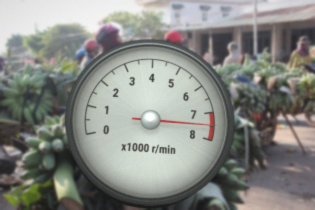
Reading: 7500 rpm
